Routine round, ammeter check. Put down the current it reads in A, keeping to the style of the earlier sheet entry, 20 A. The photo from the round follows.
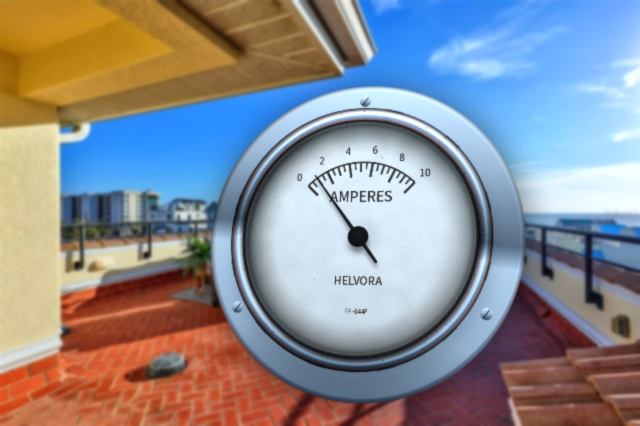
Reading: 1 A
